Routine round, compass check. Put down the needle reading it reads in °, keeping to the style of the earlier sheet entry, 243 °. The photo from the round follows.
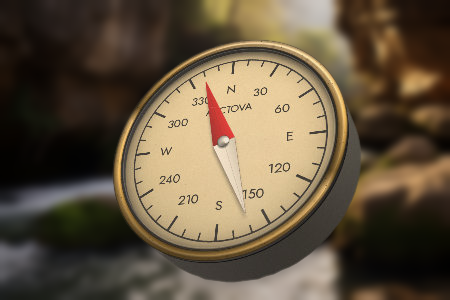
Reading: 340 °
